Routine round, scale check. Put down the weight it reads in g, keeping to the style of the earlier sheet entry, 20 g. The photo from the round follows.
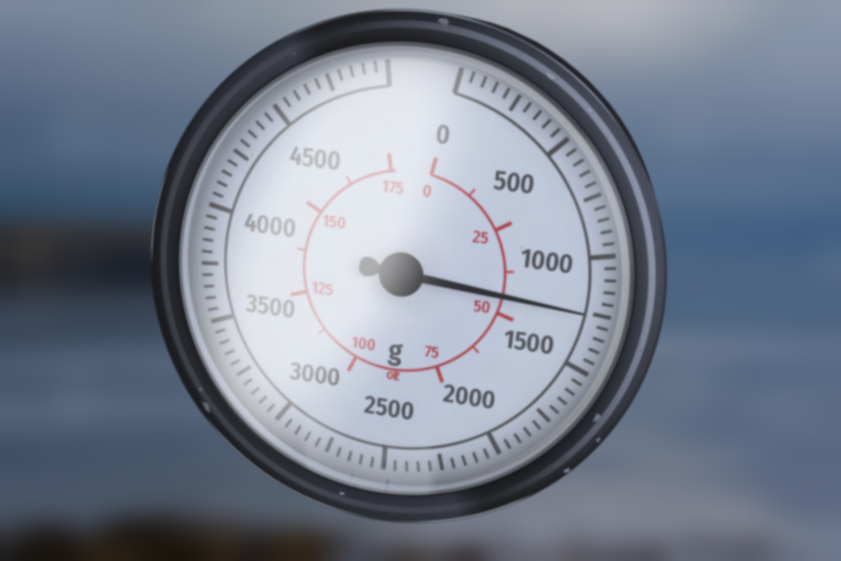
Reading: 1250 g
